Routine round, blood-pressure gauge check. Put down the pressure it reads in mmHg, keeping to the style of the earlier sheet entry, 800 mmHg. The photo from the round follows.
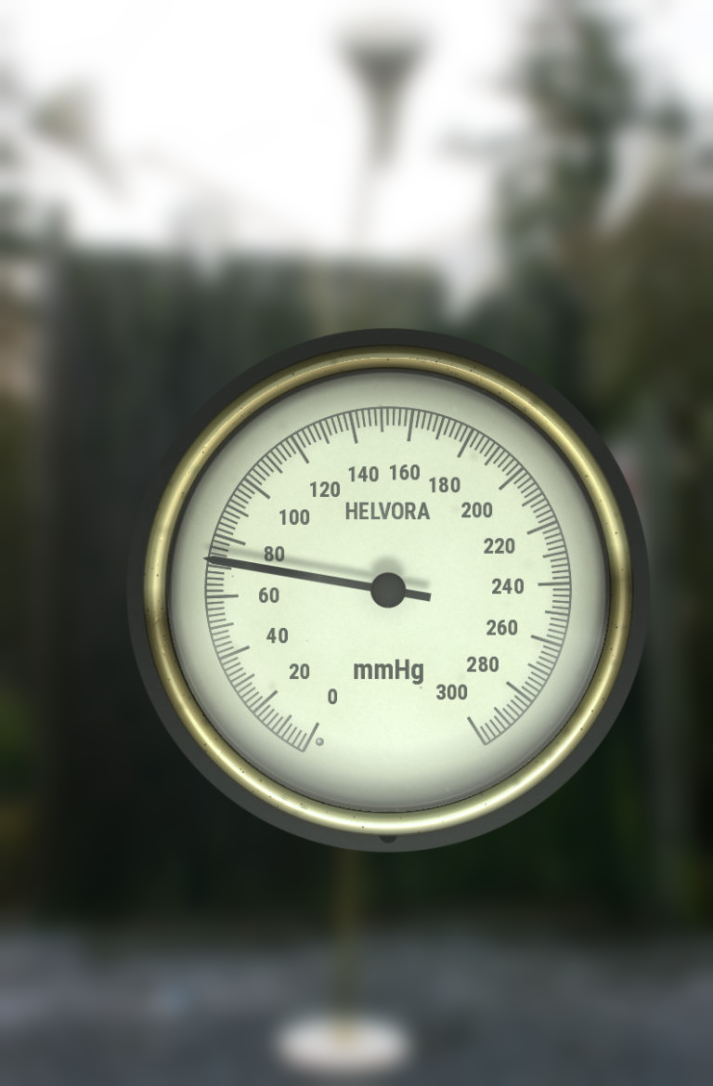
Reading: 72 mmHg
